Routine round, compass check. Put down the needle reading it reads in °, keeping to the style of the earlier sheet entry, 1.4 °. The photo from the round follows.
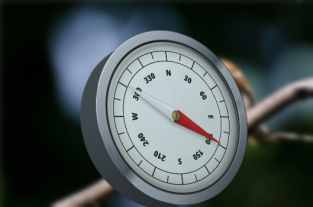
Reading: 120 °
